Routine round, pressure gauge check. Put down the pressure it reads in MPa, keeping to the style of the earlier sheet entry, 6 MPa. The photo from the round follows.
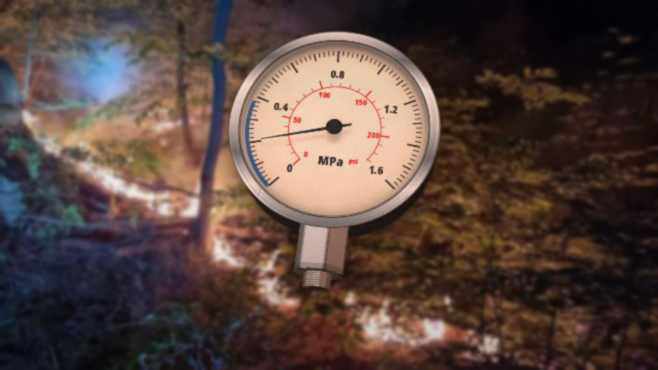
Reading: 0.2 MPa
